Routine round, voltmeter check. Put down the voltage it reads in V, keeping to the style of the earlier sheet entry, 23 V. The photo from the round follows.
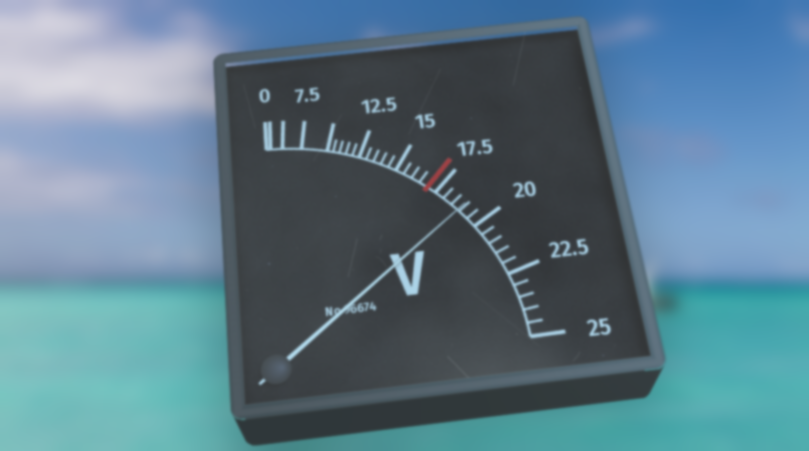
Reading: 19 V
